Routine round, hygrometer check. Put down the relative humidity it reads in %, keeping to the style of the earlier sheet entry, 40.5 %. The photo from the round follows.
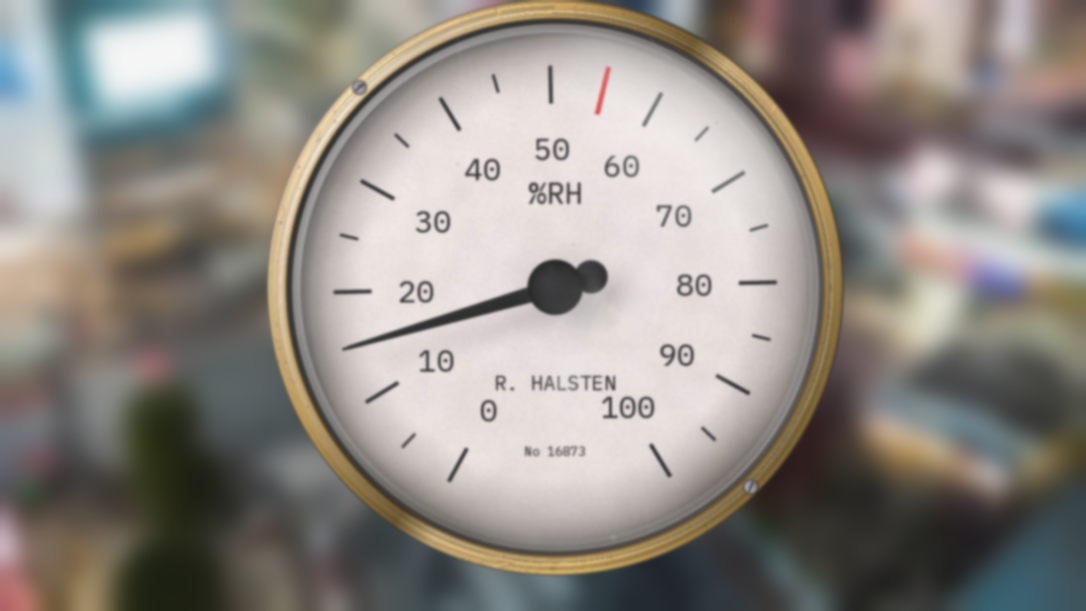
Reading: 15 %
